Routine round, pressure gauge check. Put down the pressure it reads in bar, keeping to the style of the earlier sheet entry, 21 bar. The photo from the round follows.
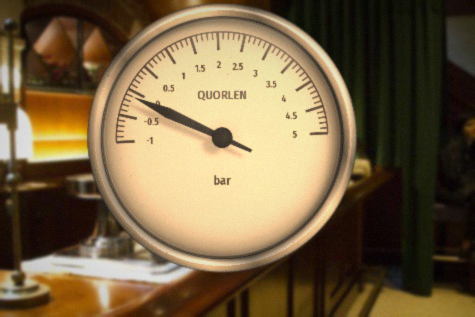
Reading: -0.1 bar
